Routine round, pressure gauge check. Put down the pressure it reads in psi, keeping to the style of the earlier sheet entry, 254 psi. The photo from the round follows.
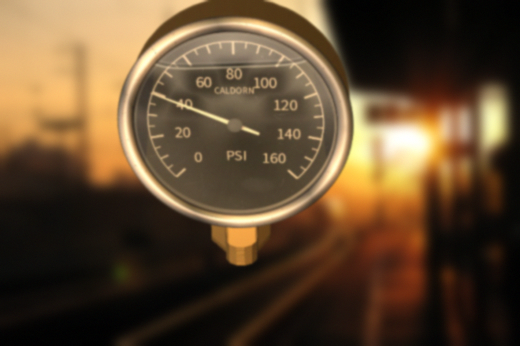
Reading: 40 psi
